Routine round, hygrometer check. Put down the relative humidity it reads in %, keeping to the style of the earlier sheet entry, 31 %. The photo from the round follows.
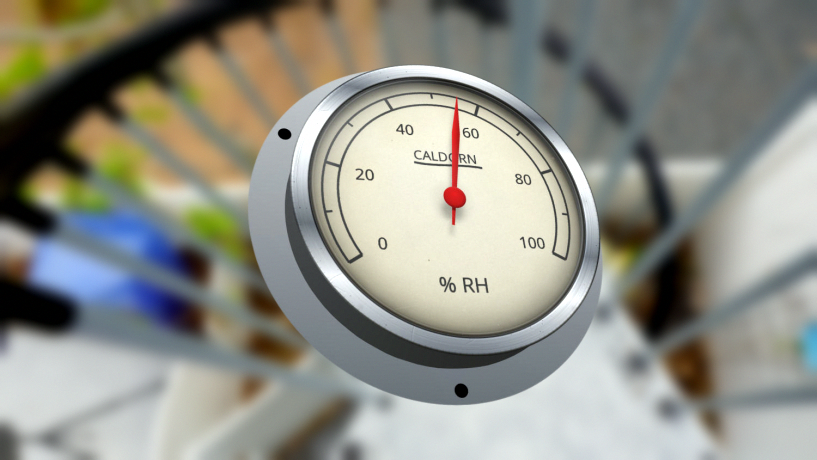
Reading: 55 %
